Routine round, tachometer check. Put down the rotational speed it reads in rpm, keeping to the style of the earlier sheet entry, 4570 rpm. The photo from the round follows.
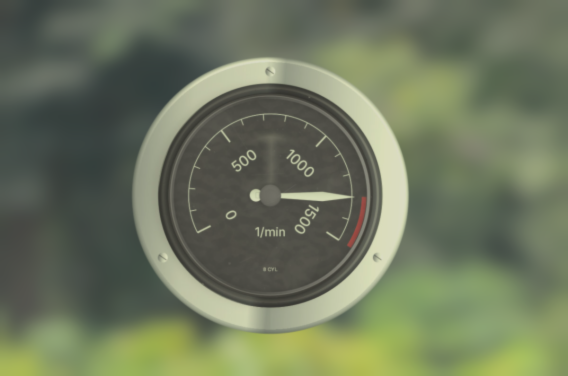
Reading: 1300 rpm
